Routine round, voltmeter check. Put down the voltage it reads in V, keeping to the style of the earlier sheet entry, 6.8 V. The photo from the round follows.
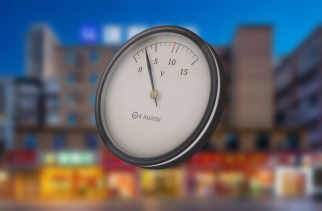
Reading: 3 V
